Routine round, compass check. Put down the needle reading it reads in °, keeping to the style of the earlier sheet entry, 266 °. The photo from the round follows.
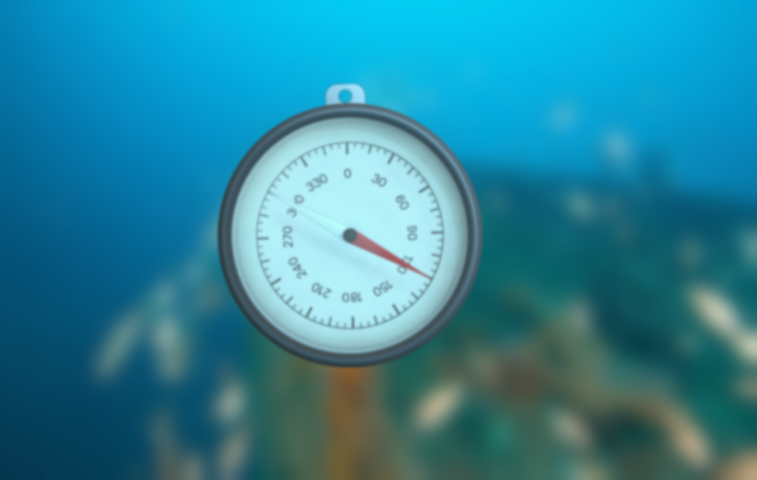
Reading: 120 °
